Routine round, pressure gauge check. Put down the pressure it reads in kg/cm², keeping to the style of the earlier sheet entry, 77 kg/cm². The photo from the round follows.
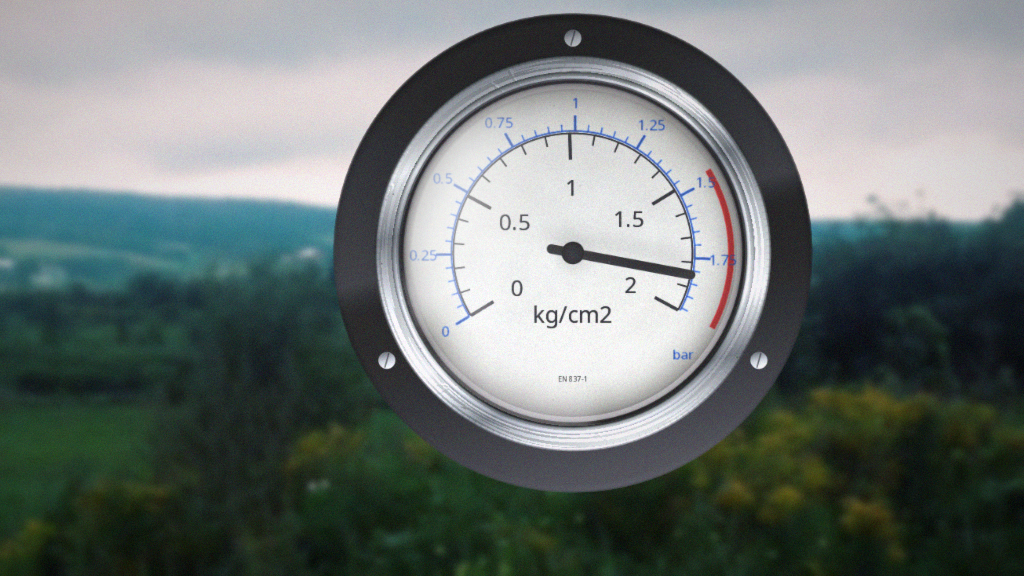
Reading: 1.85 kg/cm²
